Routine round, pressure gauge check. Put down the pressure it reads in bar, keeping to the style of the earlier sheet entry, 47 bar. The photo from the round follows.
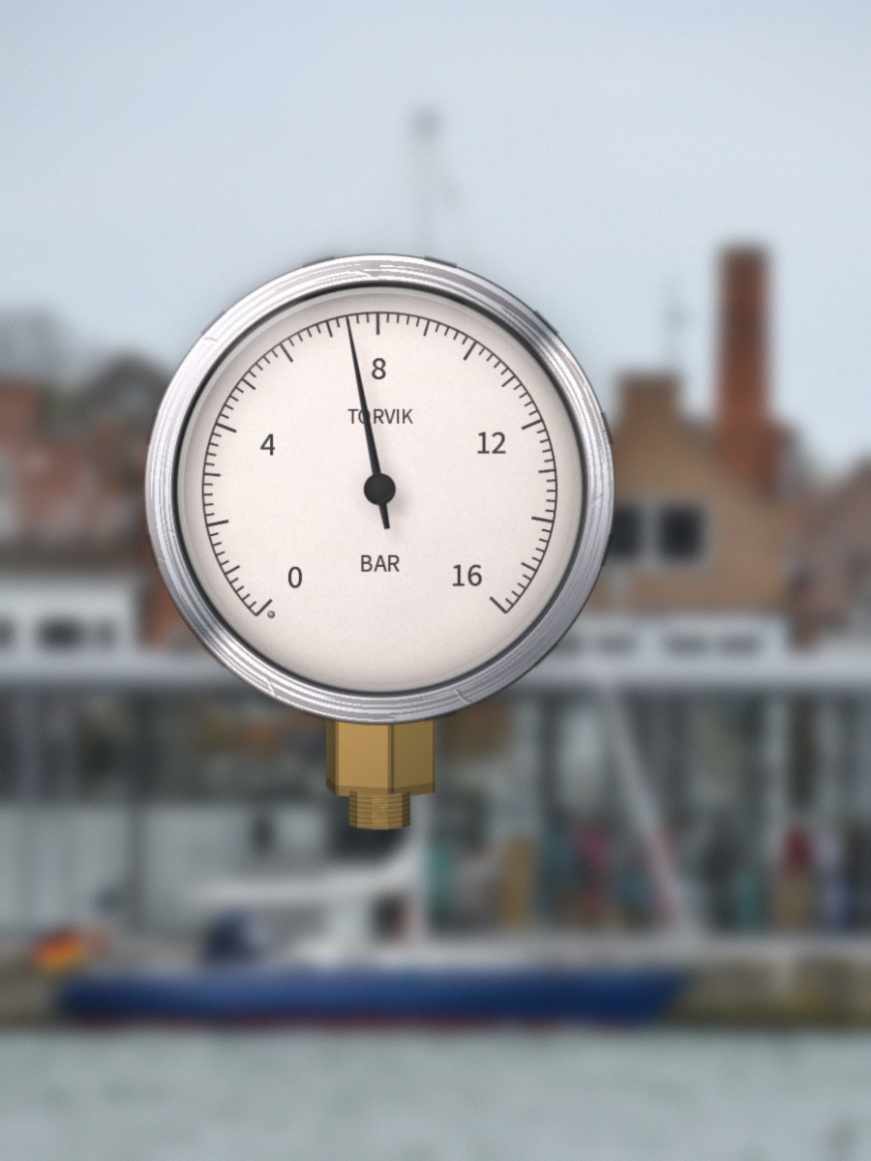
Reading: 7.4 bar
